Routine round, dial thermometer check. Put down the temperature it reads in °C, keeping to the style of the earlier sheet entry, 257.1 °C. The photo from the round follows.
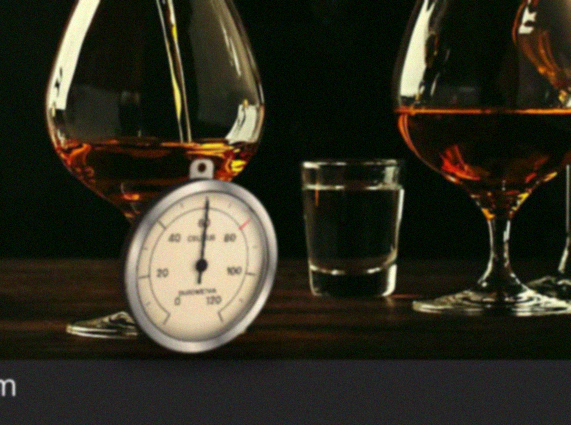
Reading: 60 °C
